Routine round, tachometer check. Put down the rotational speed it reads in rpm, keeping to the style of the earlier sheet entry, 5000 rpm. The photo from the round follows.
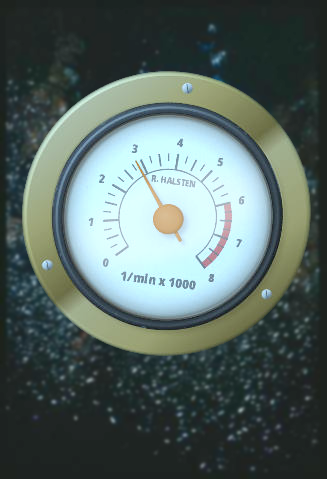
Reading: 2875 rpm
